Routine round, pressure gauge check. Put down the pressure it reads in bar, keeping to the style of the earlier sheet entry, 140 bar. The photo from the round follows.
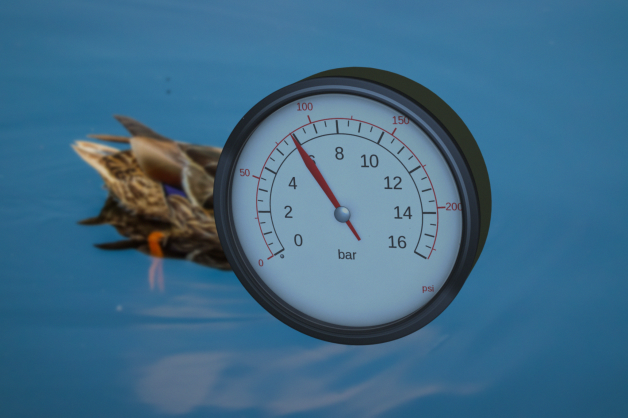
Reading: 6 bar
